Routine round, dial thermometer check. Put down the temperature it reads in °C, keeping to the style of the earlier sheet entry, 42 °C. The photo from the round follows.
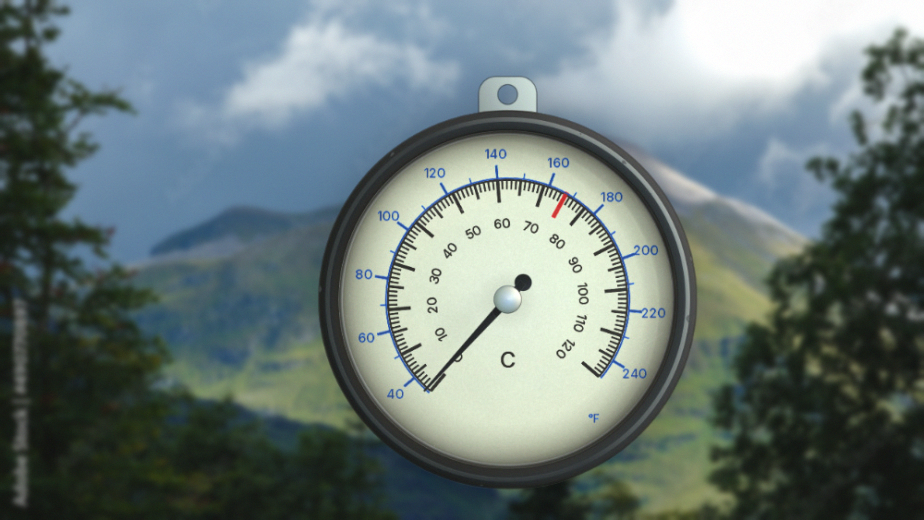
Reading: 1 °C
